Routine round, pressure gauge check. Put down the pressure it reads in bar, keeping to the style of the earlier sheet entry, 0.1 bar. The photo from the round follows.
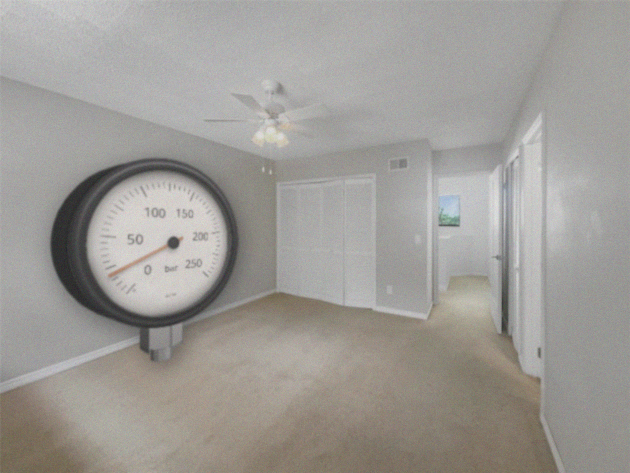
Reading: 20 bar
